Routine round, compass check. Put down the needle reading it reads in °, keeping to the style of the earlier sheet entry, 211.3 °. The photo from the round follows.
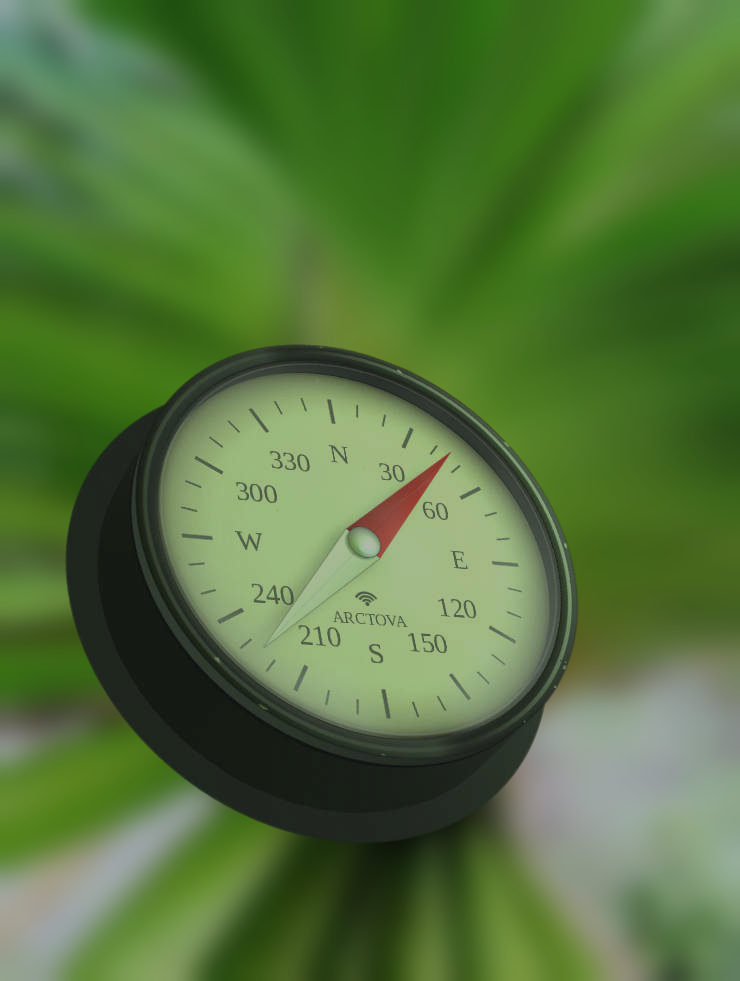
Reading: 45 °
